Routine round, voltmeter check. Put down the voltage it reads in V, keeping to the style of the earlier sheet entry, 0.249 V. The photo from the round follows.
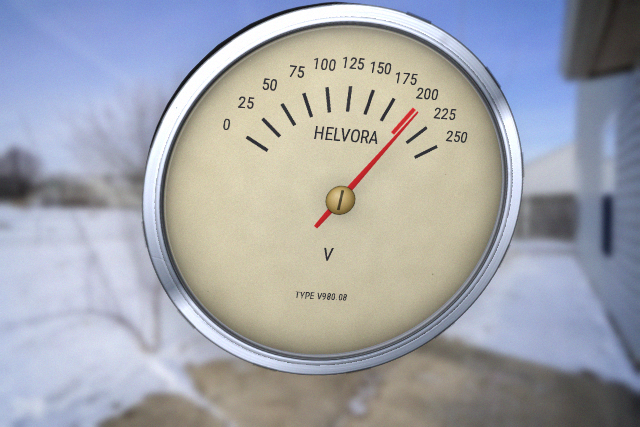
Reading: 200 V
